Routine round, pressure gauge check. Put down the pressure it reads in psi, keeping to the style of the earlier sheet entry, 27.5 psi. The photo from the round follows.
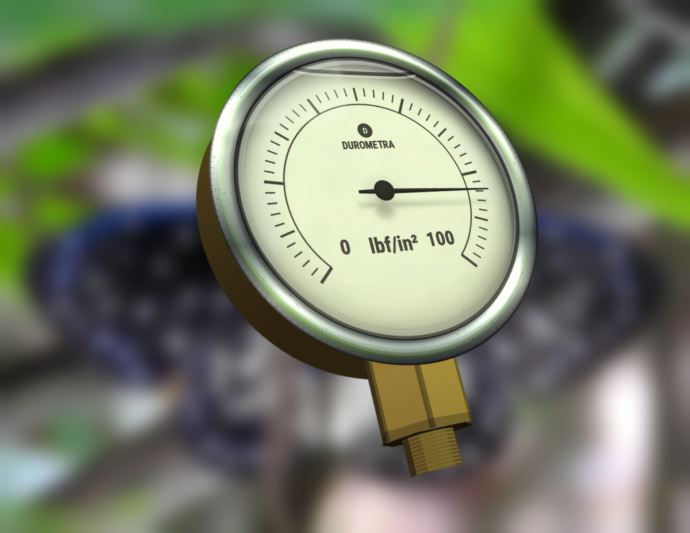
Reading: 84 psi
